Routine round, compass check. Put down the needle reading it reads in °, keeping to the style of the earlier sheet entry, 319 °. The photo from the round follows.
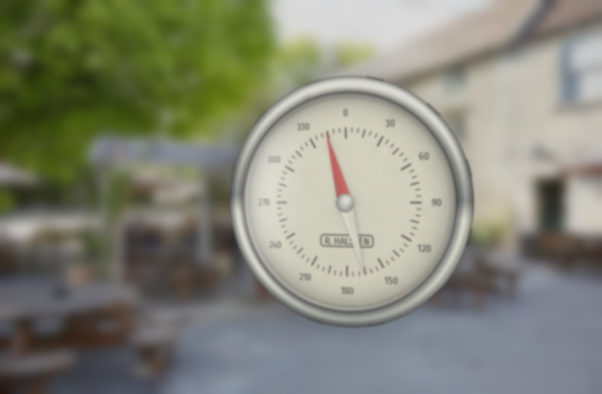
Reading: 345 °
